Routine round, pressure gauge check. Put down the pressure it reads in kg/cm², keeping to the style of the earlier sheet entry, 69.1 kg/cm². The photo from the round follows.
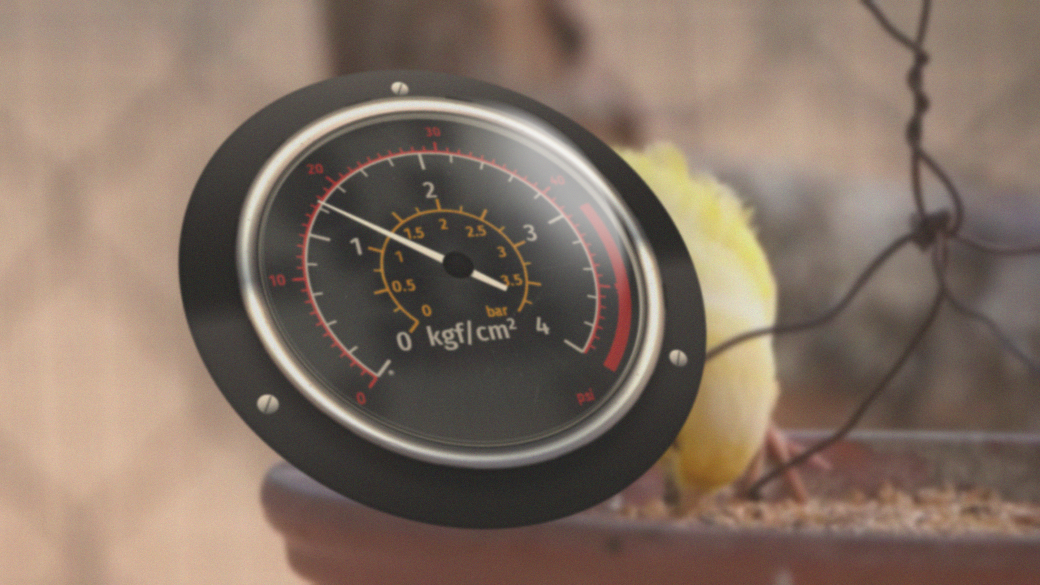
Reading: 1.2 kg/cm²
